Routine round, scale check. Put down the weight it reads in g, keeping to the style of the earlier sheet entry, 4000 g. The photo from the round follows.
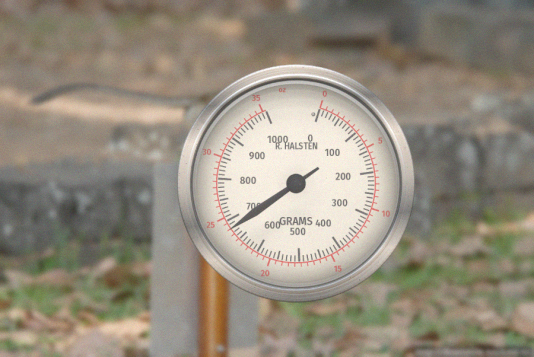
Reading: 680 g
